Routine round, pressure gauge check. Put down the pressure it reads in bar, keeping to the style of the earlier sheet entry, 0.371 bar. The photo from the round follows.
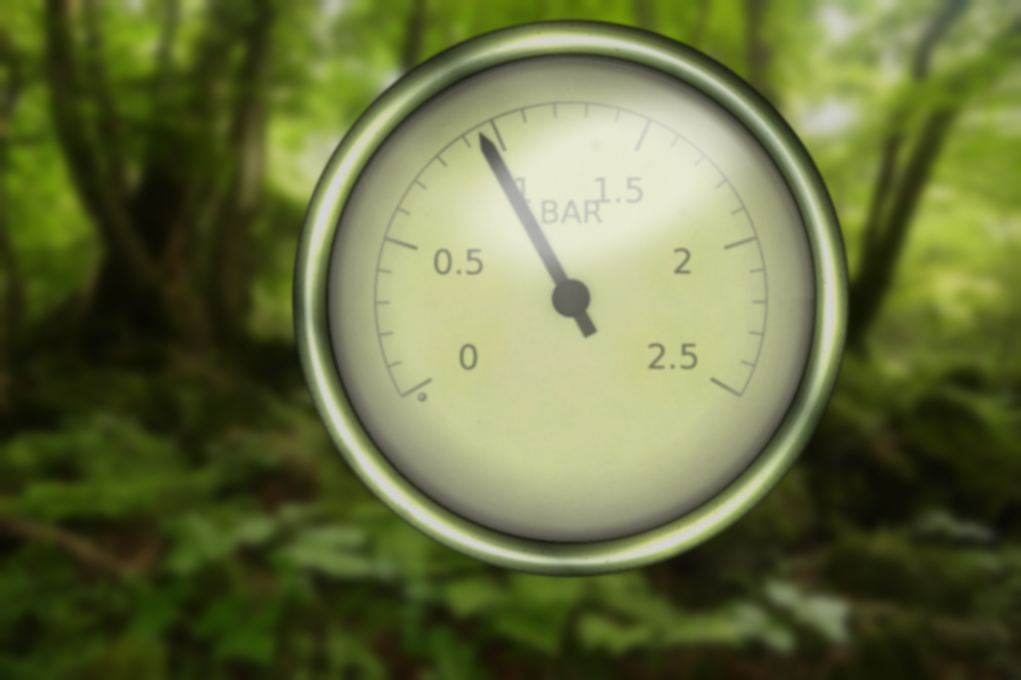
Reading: 0.95 bar
